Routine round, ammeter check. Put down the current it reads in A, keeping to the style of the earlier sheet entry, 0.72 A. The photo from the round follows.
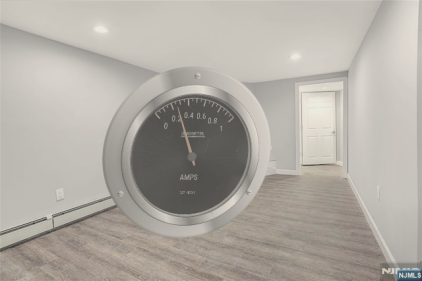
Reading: 0.25 A
